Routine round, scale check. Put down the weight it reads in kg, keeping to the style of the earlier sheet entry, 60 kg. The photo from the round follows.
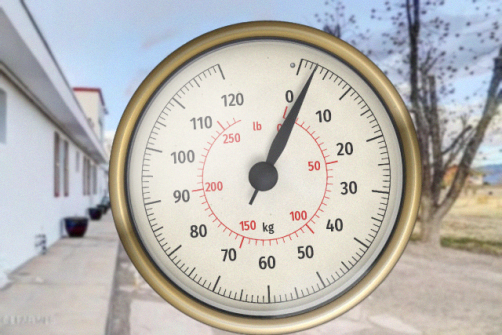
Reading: 3 kg
